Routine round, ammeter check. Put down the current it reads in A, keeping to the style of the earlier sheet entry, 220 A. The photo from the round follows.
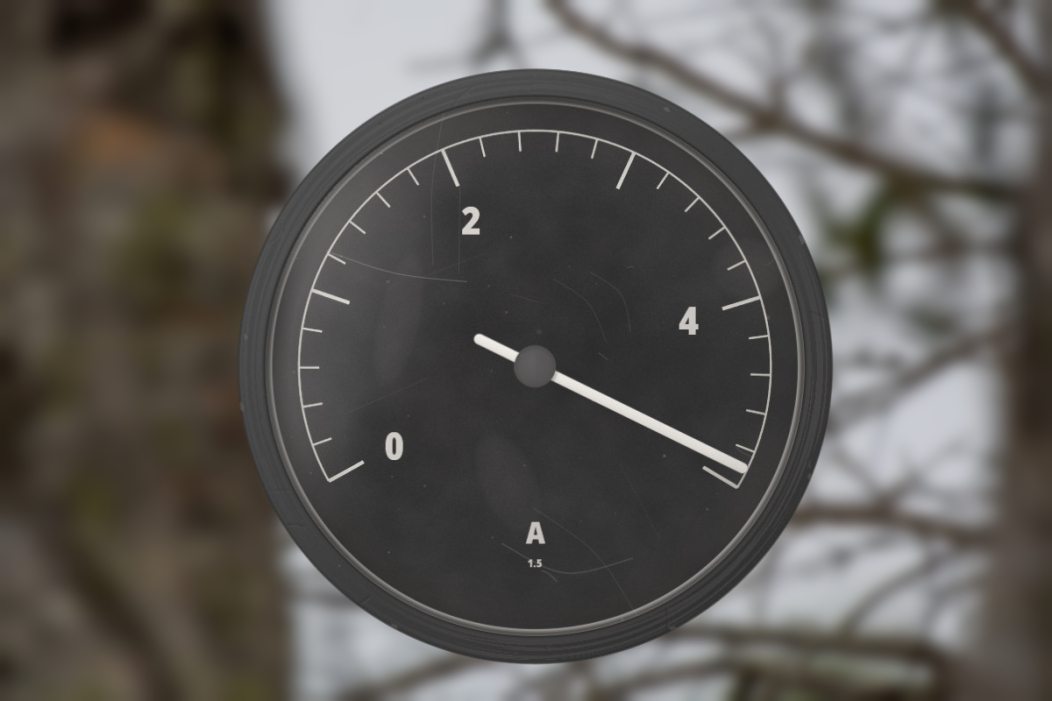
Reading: 4.9 A
